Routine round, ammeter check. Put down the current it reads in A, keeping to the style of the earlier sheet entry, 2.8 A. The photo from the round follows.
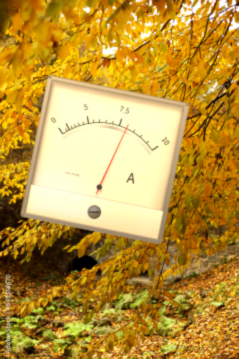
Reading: 8 A
